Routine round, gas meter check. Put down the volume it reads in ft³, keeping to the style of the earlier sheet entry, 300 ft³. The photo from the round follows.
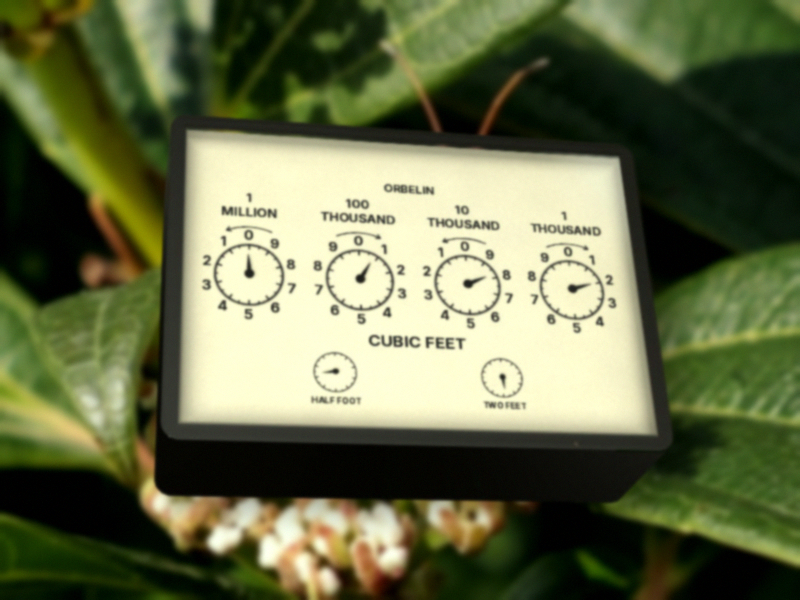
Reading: 8200 ft³
